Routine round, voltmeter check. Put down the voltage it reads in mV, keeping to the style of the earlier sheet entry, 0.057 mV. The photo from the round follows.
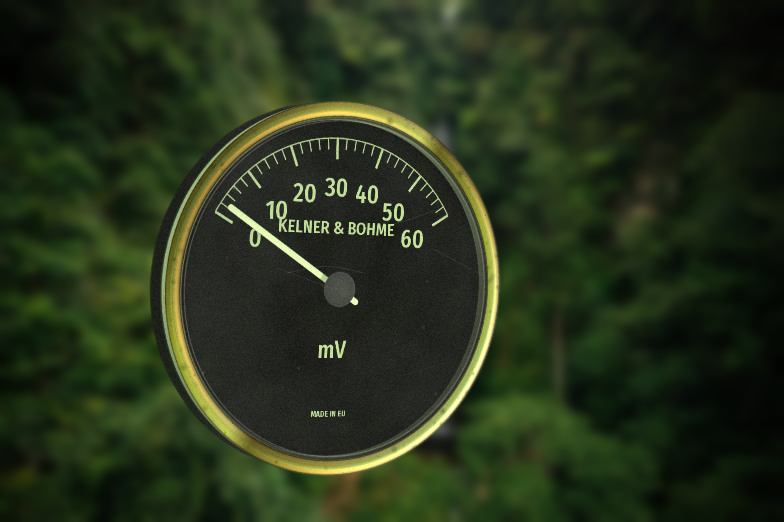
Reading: 2 mV
